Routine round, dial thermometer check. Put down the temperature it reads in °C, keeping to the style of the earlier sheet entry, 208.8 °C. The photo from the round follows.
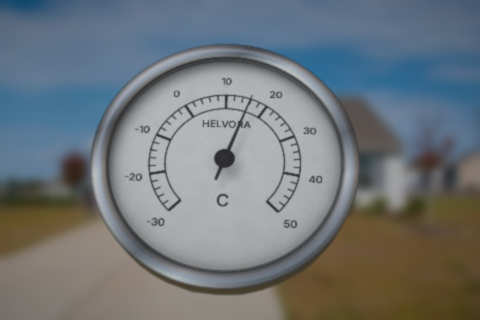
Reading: 16 °C
